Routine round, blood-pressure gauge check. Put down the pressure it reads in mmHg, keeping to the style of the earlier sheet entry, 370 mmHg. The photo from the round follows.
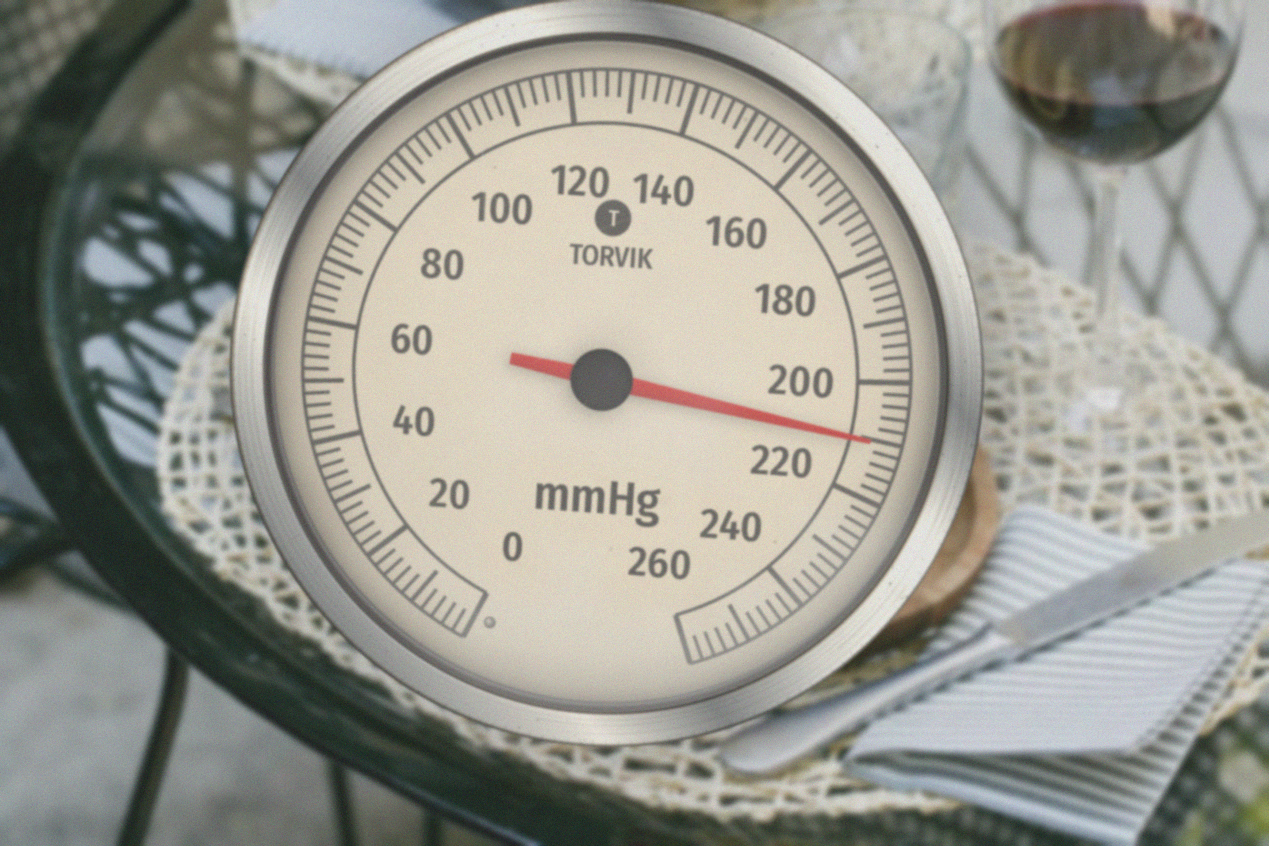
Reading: 210 mmHg
